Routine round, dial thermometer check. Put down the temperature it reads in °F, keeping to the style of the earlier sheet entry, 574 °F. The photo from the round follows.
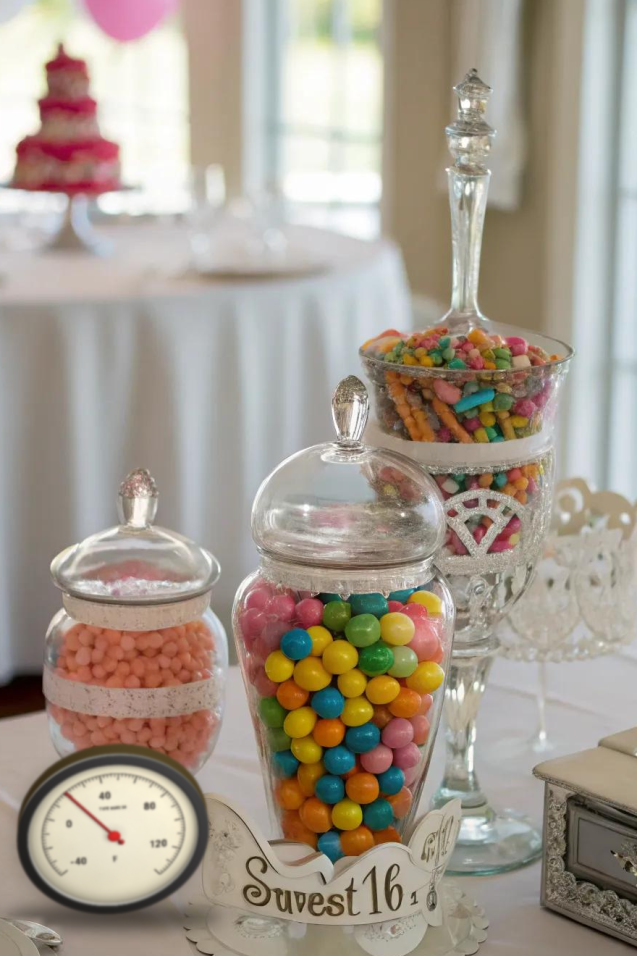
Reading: 20 °F
